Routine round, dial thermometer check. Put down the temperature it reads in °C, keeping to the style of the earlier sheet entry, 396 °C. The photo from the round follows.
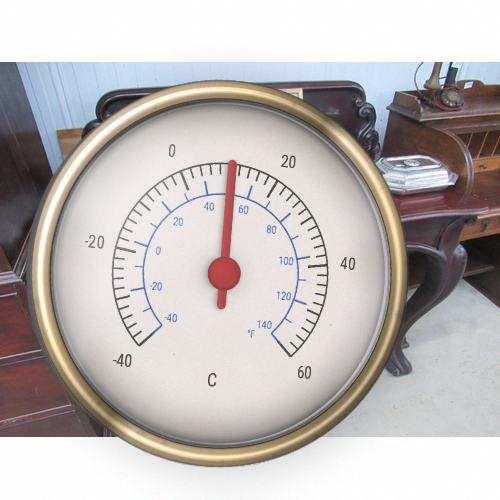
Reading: 10 °C
